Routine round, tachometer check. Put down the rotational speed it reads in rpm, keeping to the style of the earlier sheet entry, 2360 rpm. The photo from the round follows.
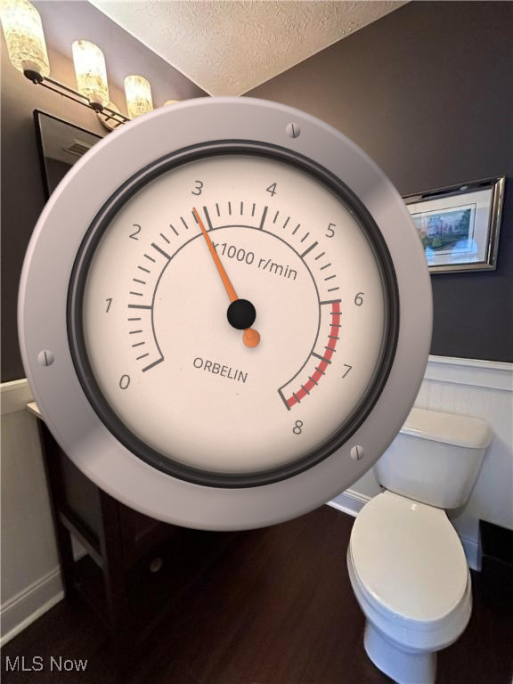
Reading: 2800 rpm
